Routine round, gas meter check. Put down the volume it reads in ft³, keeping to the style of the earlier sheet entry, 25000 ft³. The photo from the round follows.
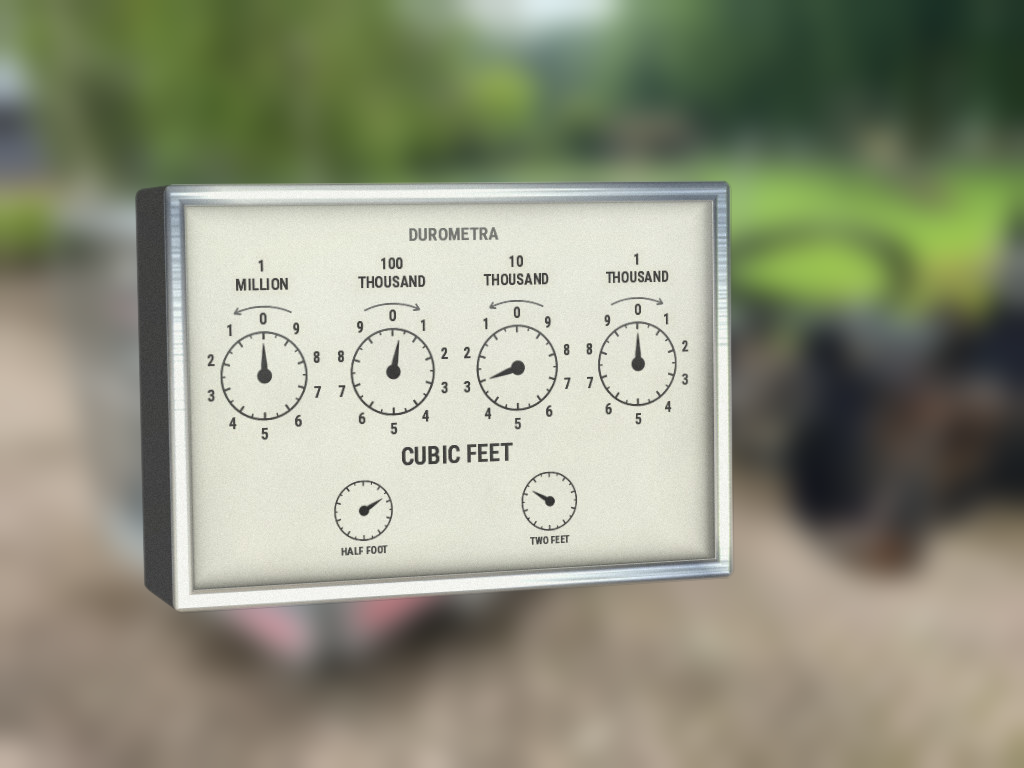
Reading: 3000 ft³
